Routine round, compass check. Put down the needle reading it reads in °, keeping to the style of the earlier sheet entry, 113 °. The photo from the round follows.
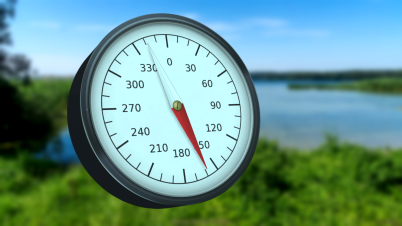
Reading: 160 °
